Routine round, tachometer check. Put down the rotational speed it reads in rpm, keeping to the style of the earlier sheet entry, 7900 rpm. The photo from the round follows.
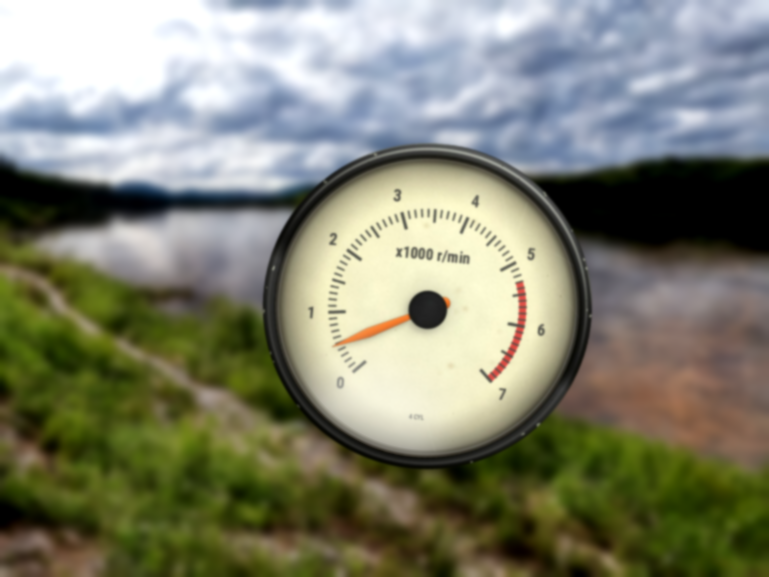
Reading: 500 rpm
